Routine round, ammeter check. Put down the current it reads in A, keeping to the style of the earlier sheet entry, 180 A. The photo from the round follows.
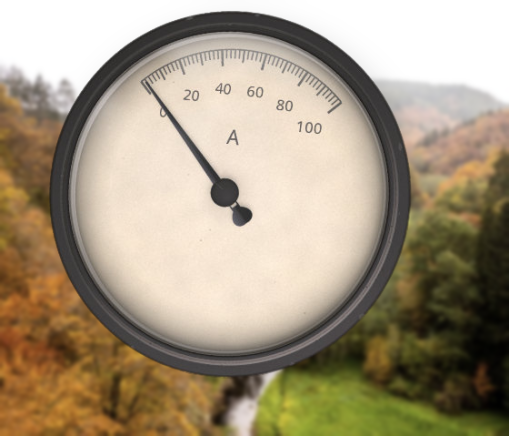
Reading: 2 A
